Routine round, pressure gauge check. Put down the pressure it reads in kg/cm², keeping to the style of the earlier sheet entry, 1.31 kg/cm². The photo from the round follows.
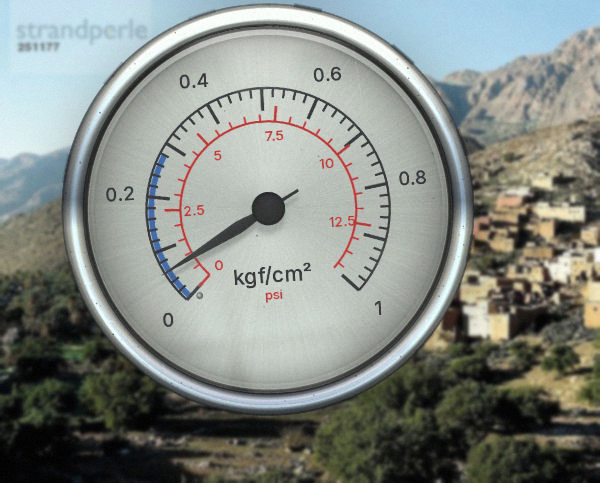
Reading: 0.06 kg/cm²
